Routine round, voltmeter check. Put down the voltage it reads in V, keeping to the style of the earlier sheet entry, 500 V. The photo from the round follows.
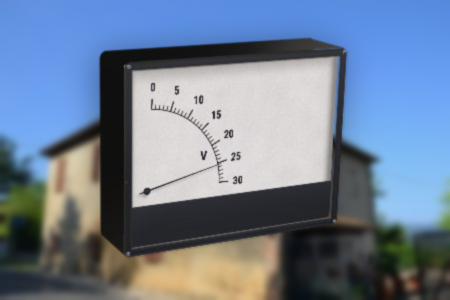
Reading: 25 V
